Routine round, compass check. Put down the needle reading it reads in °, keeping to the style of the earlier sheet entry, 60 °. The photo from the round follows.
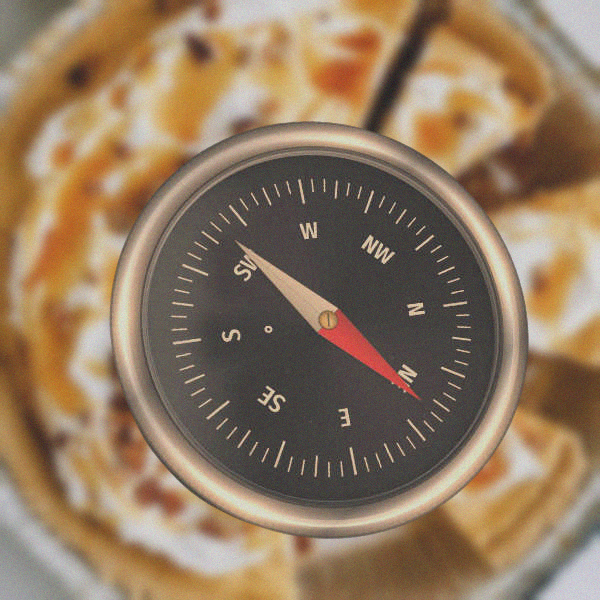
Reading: 50 °
